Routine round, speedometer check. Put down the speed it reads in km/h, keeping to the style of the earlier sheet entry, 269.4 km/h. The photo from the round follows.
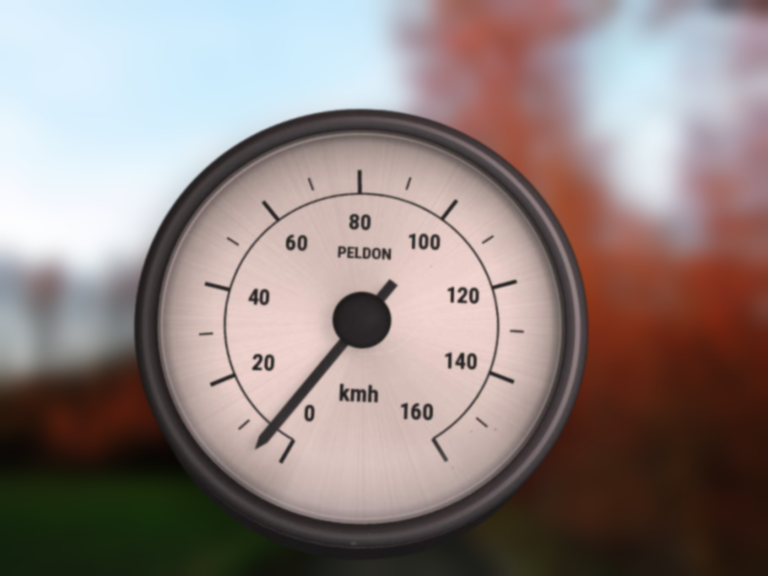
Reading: 5 km/h
